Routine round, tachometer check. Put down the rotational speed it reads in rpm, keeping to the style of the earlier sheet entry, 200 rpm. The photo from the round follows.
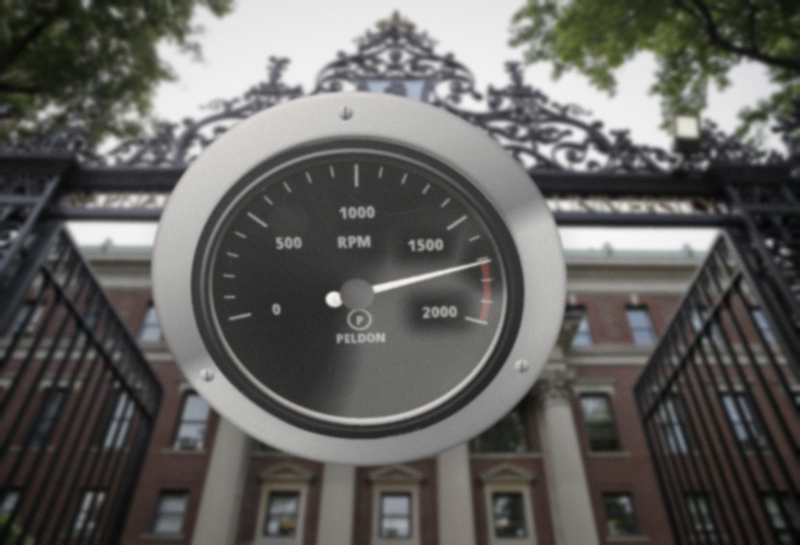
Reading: 1700 rpm
